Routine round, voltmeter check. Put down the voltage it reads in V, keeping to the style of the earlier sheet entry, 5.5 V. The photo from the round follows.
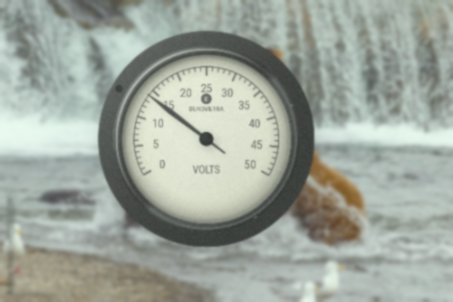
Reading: 14 V
